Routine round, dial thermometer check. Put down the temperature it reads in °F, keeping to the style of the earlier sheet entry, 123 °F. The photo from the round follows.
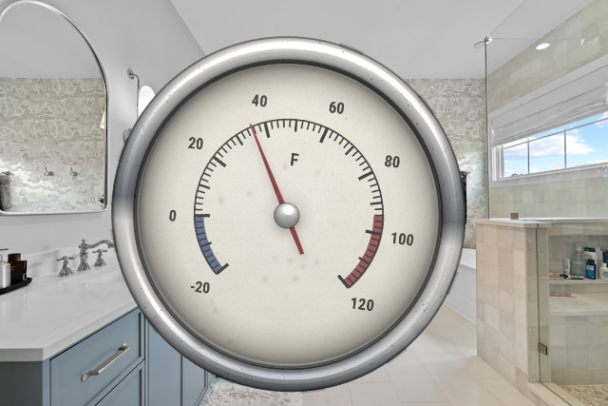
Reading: 36 °F
